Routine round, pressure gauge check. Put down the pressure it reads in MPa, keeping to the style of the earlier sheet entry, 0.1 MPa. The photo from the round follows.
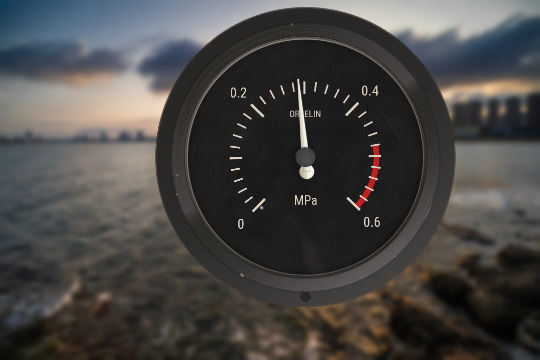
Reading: 0.29 MPa
